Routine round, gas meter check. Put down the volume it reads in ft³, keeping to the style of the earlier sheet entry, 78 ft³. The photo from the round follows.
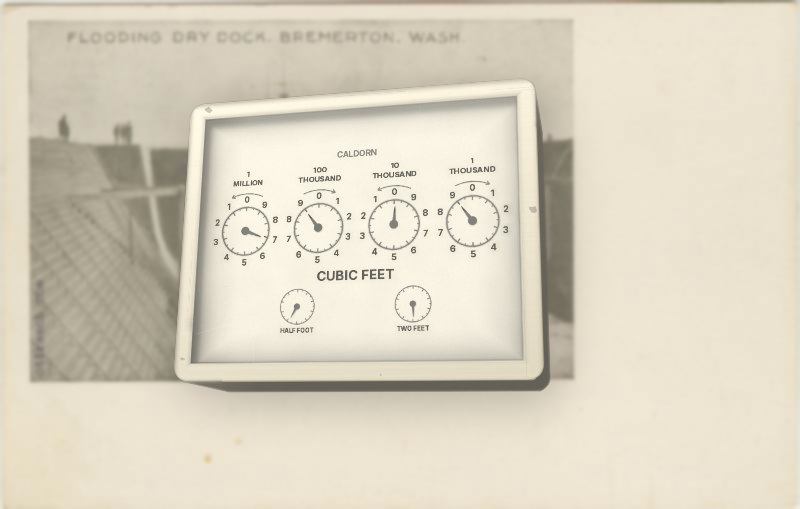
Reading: 689900 ft³
